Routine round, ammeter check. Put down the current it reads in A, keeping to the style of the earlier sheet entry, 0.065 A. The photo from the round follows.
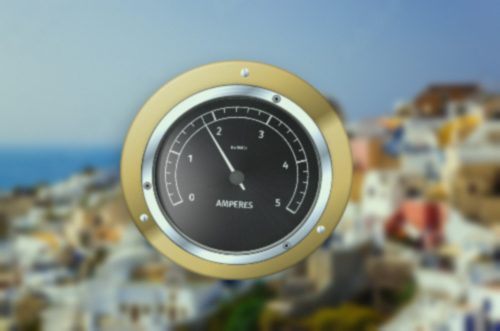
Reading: 1.8 A
